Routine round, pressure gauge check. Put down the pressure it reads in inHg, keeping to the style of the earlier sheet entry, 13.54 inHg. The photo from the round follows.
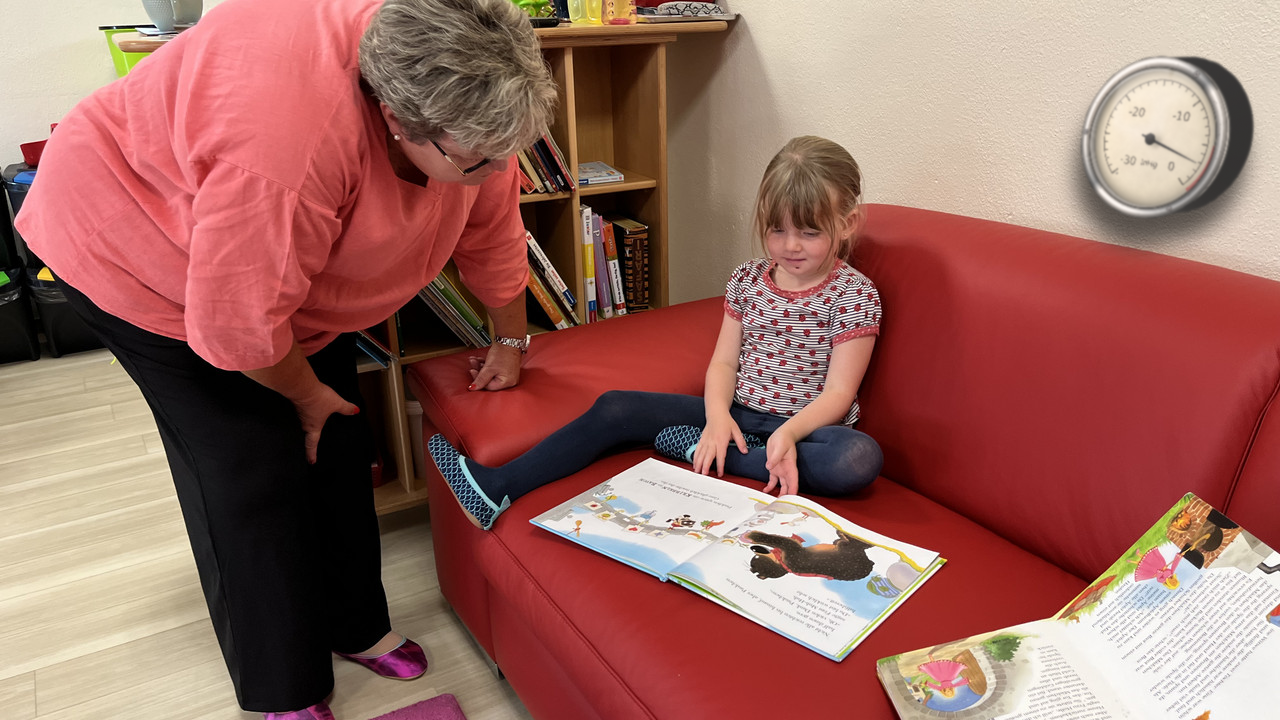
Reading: -3 inHg
